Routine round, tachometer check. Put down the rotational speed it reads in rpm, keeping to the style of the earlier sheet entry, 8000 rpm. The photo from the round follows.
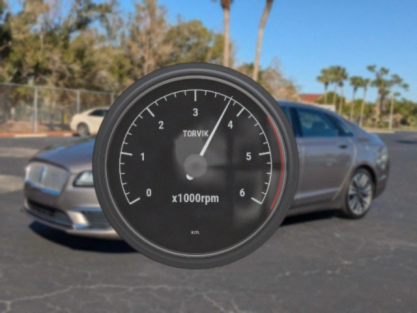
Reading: 3700 rpm
